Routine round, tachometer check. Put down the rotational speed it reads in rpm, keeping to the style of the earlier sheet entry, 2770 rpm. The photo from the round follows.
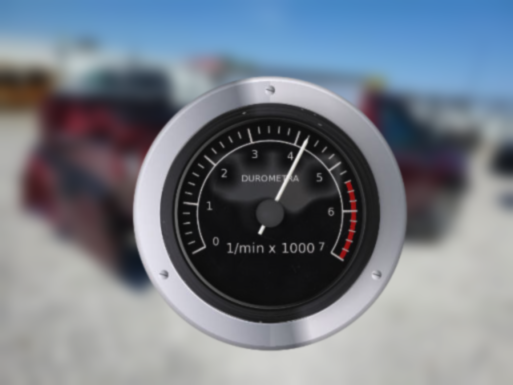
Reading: 4200 rpm
